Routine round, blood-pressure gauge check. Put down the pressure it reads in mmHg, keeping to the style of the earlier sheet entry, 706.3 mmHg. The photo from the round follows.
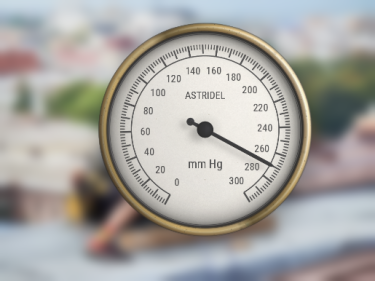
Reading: 270 mmHg
